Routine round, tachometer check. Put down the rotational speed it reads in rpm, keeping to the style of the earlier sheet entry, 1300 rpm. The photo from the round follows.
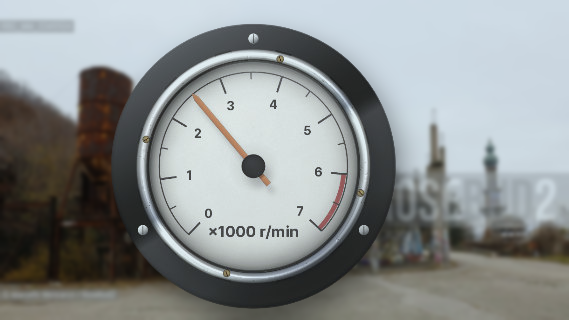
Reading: 2500 rpm
